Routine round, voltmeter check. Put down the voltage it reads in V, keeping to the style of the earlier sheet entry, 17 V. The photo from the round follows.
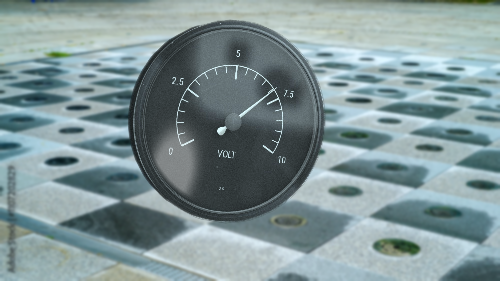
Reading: 7 V
